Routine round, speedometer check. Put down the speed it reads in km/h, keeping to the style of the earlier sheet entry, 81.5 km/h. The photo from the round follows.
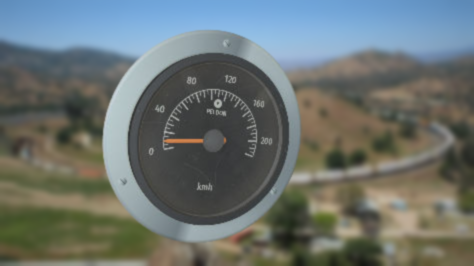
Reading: 10 km/h
